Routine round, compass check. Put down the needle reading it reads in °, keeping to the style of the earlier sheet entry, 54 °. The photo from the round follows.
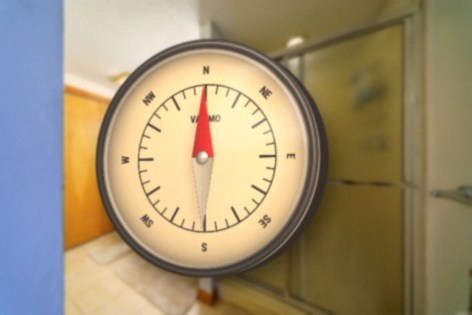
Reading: 0 °
